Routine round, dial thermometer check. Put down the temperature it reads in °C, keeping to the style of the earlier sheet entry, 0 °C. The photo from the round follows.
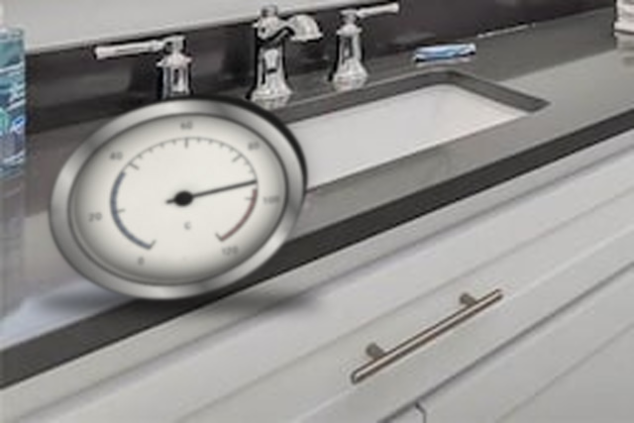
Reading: 92 °C
